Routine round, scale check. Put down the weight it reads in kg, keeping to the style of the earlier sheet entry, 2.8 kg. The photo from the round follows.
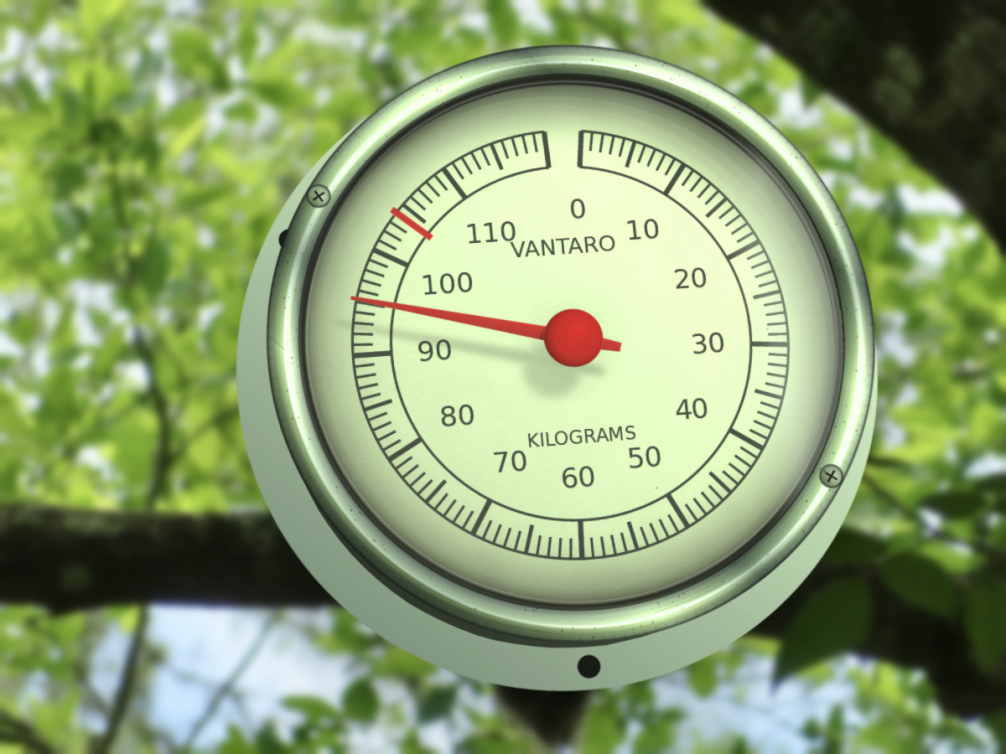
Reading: 95 kg
